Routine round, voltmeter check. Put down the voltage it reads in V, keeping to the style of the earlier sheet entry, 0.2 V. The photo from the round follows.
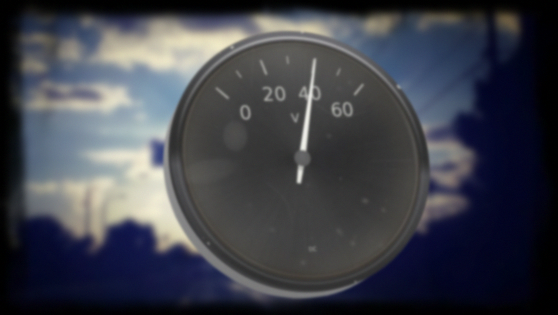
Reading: 40 V
